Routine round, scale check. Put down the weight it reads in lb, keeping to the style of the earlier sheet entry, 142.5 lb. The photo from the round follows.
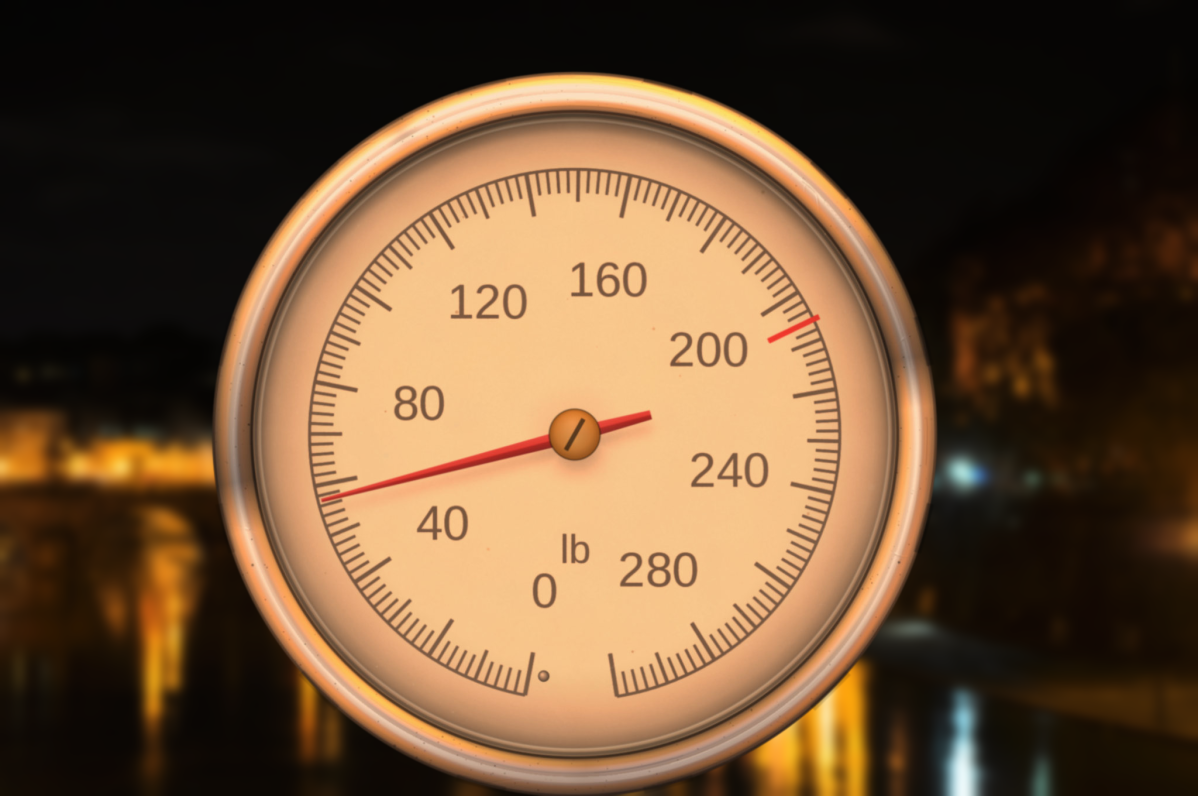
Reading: 57 lb
